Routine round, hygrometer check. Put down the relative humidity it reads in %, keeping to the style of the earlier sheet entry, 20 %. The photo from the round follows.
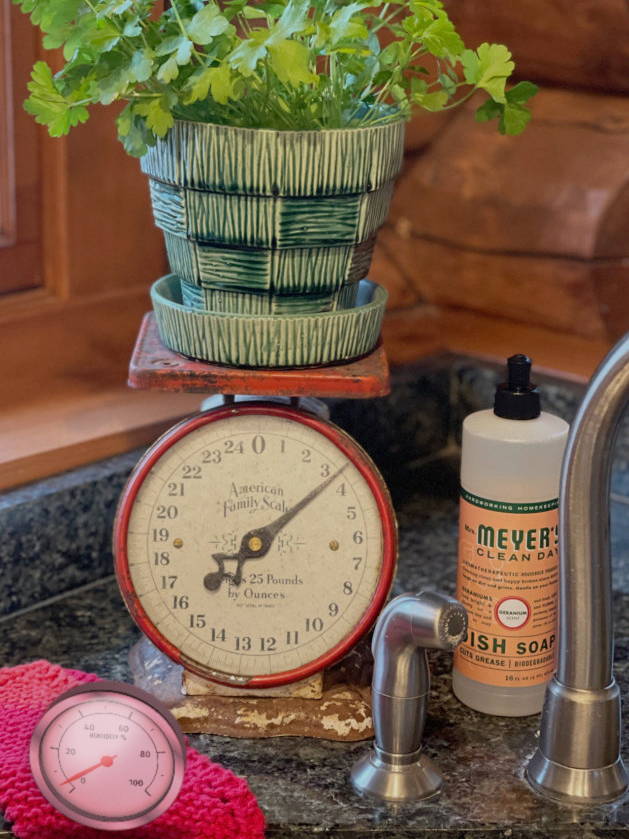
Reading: 5 %
